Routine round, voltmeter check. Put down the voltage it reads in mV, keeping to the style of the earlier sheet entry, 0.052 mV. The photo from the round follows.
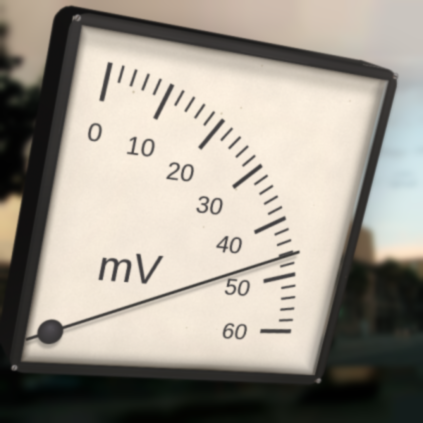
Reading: 46 mV
